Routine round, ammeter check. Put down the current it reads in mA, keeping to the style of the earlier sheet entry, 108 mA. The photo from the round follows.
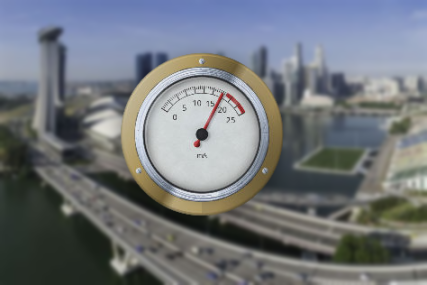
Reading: 17.5 mA
